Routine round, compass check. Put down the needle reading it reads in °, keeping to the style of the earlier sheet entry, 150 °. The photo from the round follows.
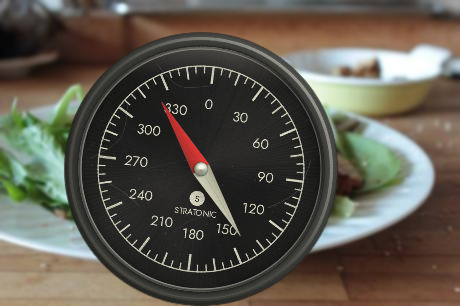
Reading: 322.5 °
